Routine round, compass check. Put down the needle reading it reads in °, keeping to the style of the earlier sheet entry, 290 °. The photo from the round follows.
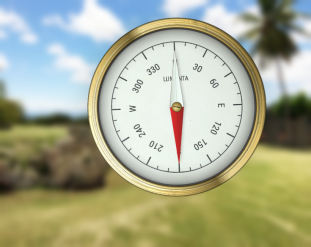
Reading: 180 °
